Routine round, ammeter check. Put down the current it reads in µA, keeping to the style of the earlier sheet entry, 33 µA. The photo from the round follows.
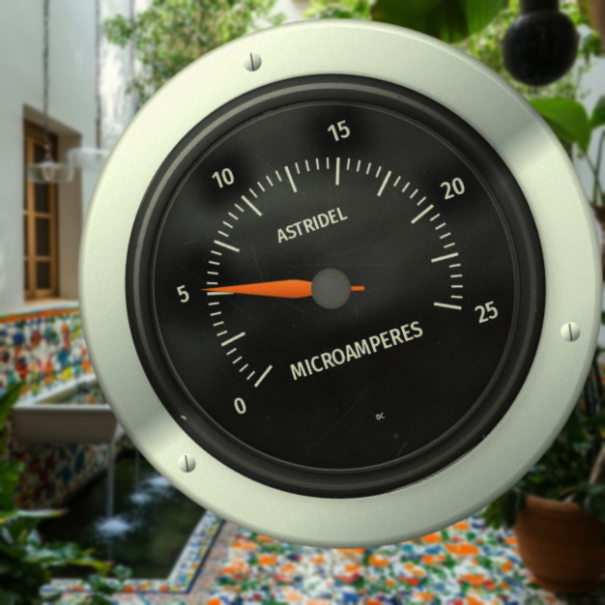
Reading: 5.25 µA
